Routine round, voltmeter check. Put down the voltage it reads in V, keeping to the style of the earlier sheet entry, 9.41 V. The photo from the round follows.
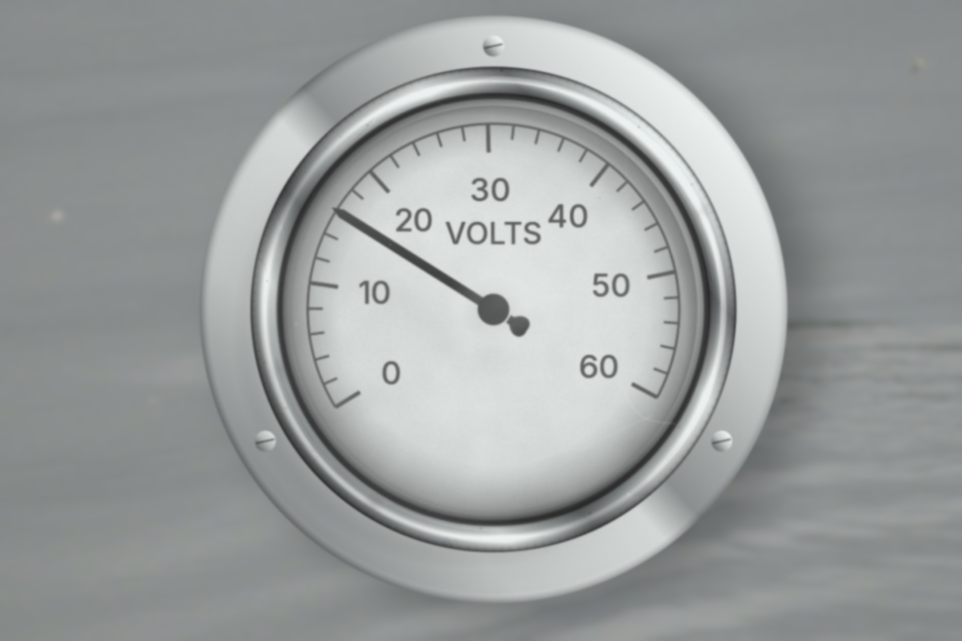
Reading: 16 V
